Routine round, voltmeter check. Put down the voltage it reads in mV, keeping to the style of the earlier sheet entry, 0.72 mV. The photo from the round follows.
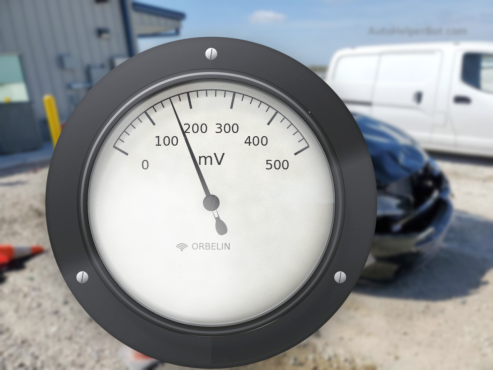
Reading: 160 mV
